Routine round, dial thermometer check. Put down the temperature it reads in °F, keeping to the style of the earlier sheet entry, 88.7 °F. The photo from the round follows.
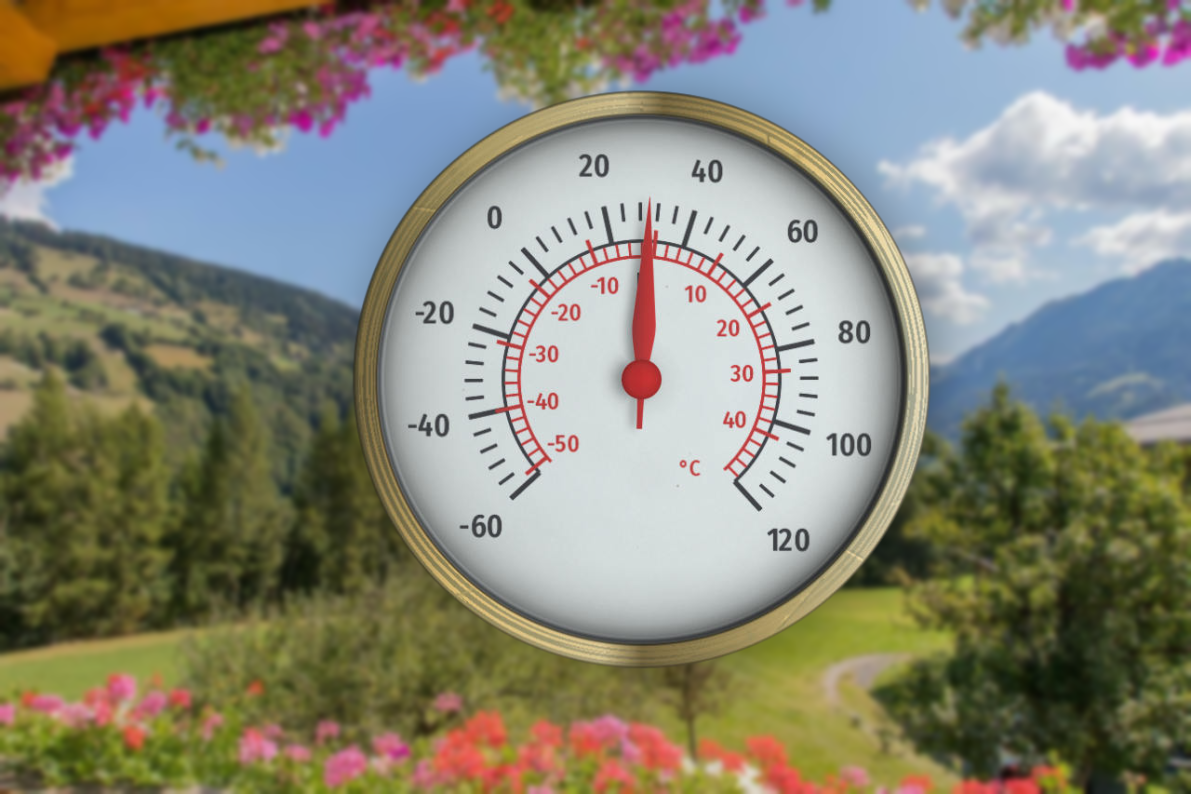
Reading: 30 °F
